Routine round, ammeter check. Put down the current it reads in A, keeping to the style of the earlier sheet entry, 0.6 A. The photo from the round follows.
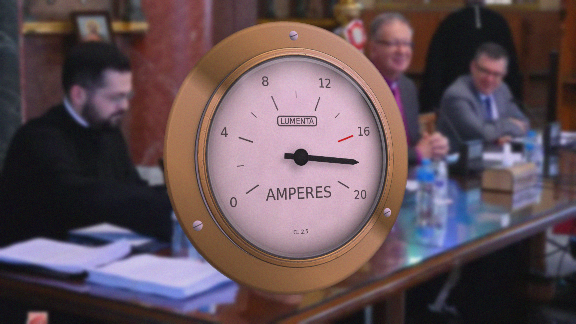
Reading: 18 A
